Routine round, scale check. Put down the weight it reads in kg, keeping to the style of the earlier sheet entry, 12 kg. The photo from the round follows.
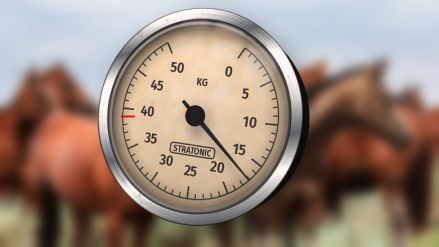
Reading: 17 kg
